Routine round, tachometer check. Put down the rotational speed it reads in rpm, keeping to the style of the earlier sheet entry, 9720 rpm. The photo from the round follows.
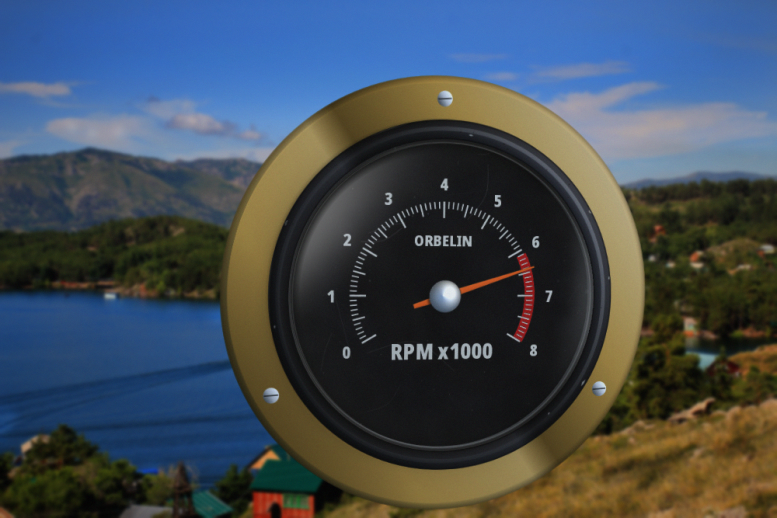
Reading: 6400 rpm
